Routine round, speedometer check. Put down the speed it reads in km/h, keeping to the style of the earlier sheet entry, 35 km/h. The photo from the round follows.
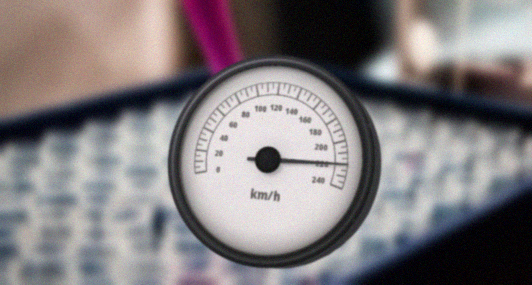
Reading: 220 km/h
